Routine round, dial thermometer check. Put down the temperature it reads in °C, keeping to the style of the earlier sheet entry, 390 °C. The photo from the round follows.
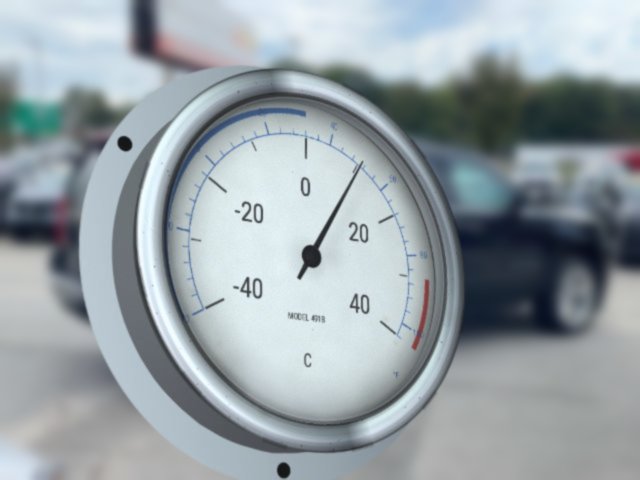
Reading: 10 °C
